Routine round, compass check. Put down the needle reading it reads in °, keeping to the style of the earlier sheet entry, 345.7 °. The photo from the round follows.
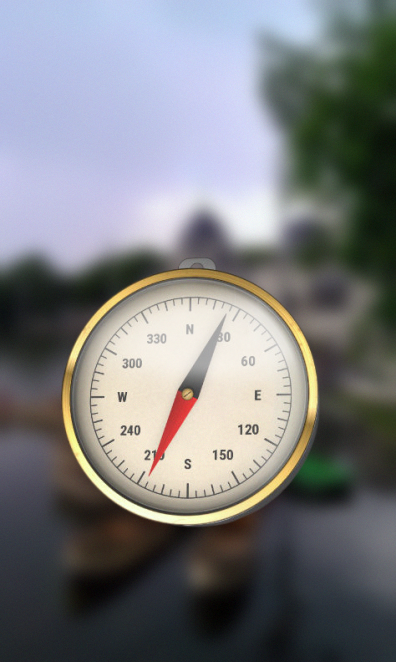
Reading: 205 °
